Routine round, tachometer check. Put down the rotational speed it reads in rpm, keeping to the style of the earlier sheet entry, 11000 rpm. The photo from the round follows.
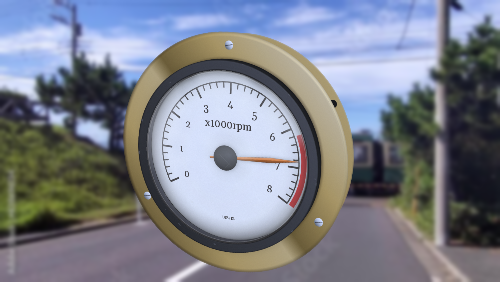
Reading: 6800 rpm
